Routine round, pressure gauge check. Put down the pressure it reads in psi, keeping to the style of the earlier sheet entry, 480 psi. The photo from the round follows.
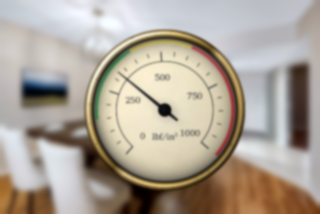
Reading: 325 psi
